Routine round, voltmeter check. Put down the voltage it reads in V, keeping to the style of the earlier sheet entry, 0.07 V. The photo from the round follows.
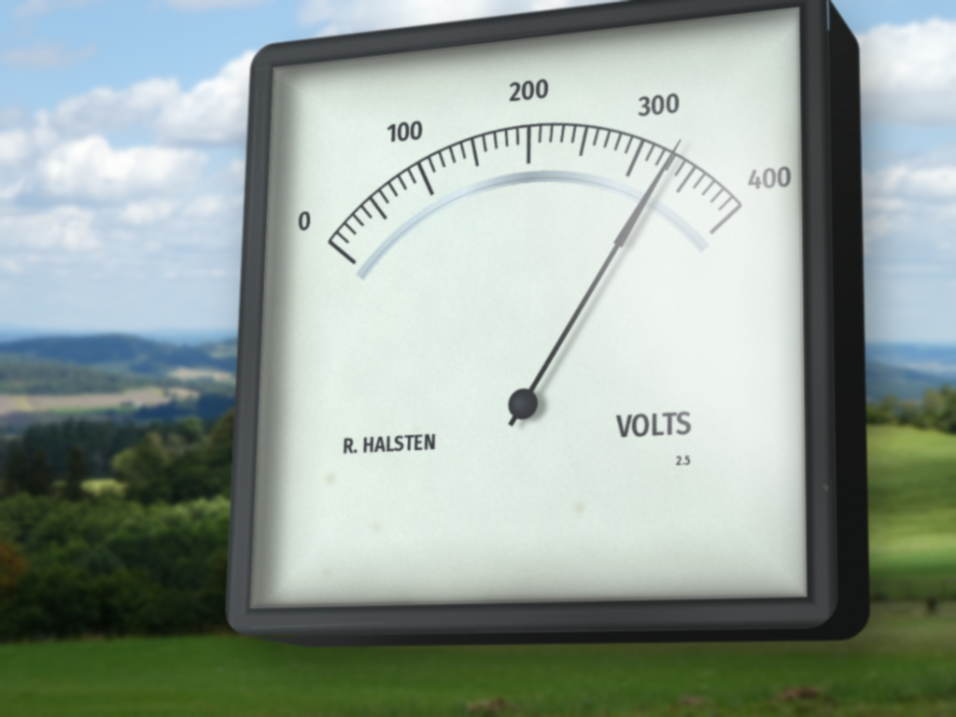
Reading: 330 V
